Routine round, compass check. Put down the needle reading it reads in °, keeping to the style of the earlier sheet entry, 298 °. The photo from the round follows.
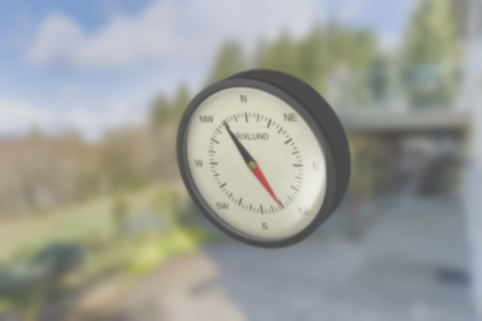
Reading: 150 °
